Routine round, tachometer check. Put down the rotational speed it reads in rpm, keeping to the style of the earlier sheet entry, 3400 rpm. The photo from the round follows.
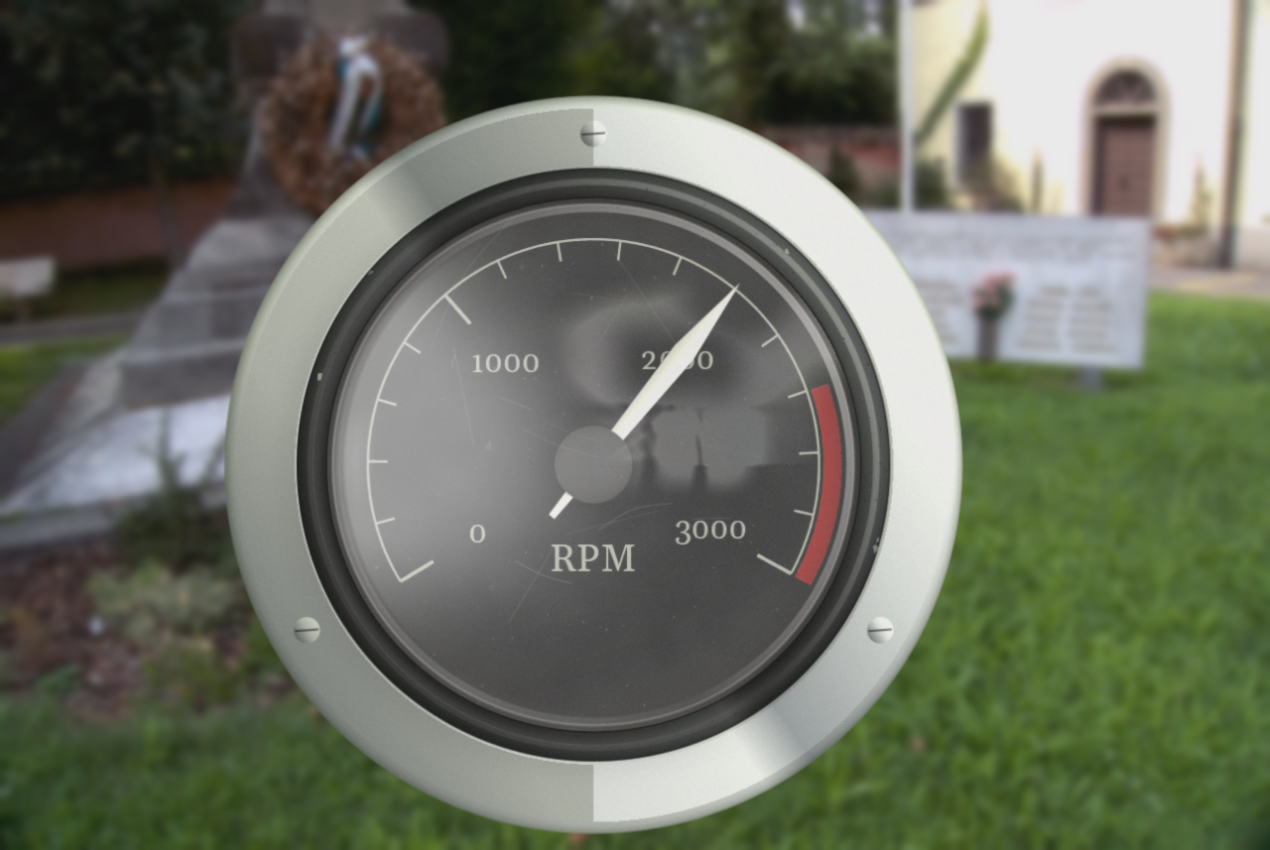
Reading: 2000 rpm
